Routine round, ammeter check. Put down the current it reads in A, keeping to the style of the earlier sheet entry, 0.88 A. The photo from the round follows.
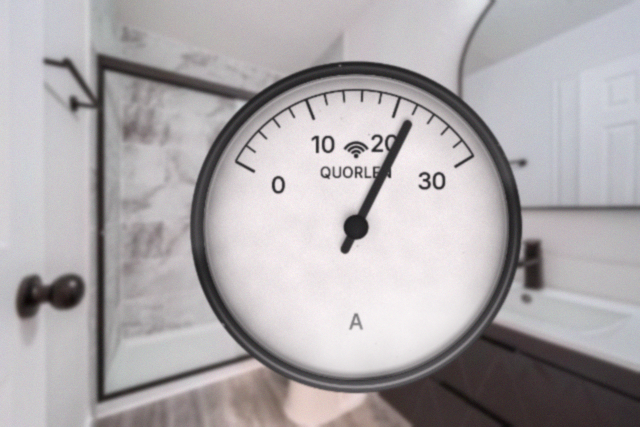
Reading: 22 A
